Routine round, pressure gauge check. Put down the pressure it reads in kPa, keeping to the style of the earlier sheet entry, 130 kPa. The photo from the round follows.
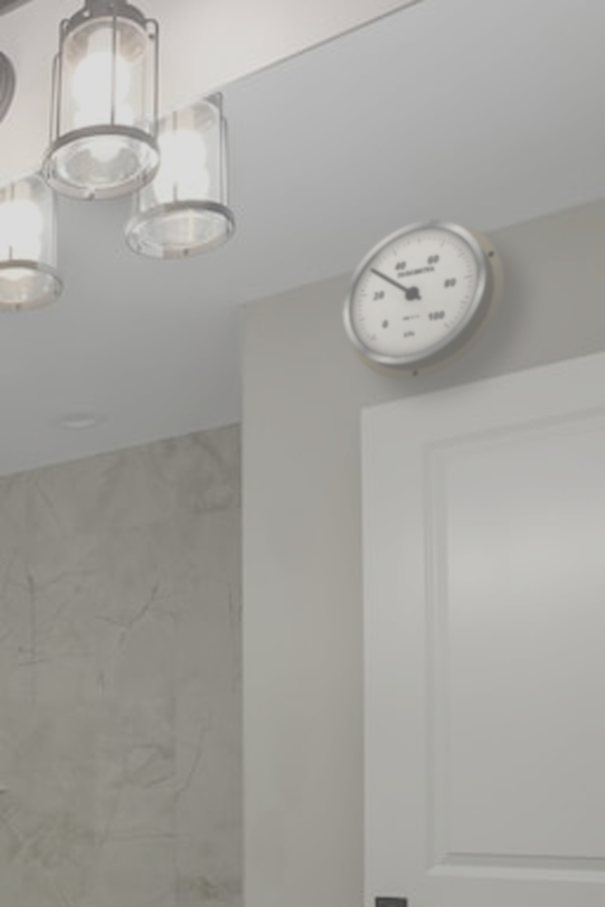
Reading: 30 kPa
